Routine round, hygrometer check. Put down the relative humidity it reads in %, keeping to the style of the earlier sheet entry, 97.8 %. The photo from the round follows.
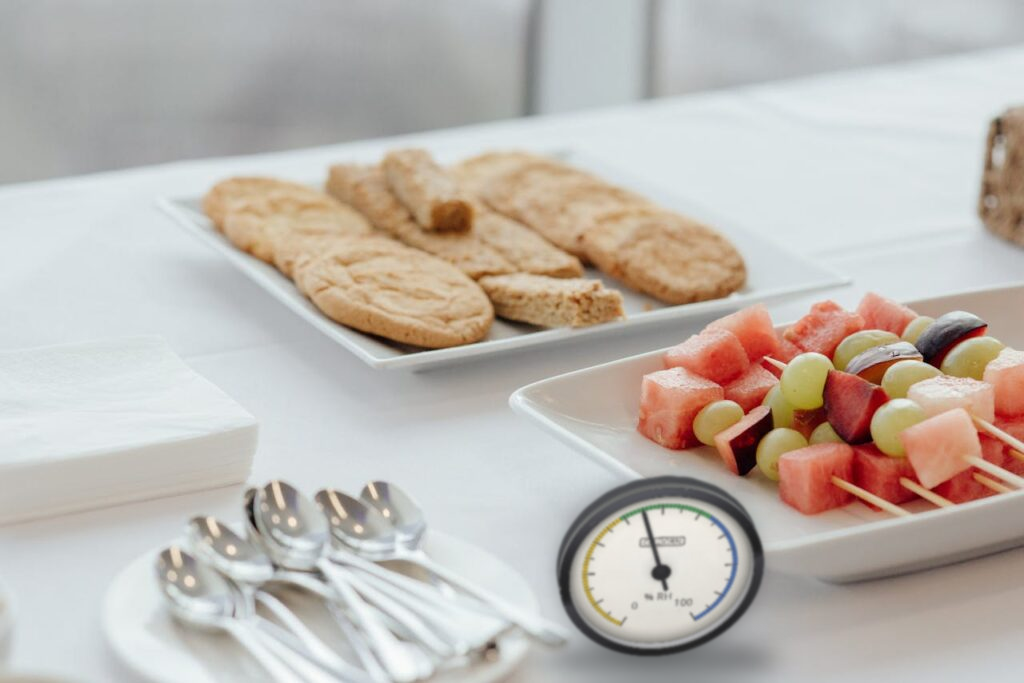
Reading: 45 %
